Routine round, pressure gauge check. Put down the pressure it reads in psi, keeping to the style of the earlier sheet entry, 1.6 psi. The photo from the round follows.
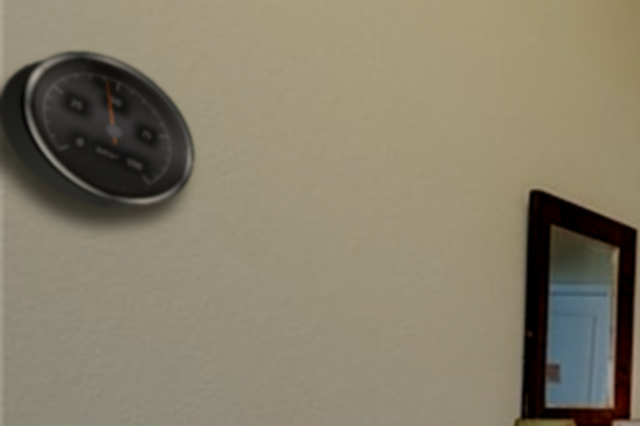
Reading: 45 psi
